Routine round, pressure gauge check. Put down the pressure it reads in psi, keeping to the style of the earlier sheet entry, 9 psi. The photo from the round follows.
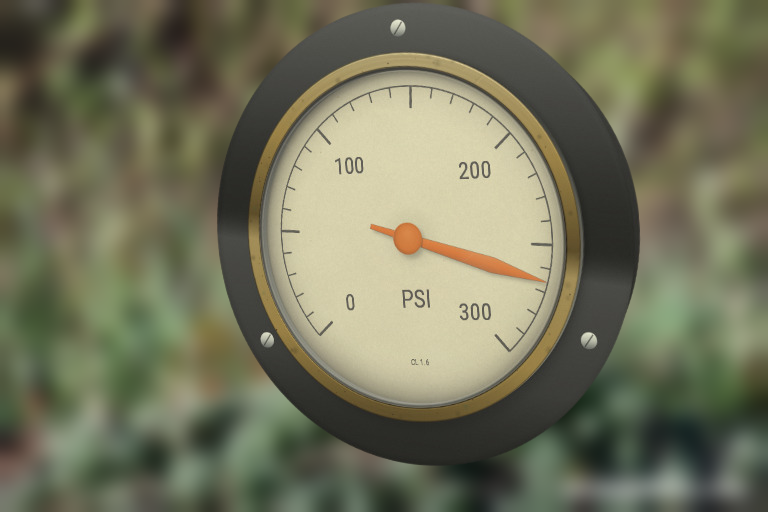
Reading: 265 psi
